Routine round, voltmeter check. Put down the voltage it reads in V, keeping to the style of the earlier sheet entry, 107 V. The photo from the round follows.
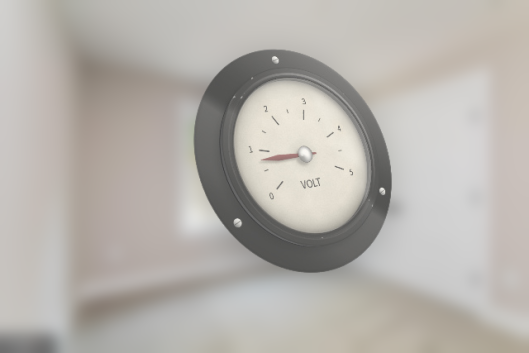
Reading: 0.75 V
